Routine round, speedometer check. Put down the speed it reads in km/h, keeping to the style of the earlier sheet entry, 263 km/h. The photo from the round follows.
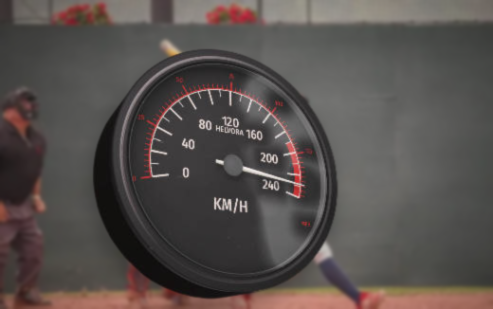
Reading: 230 km/h
